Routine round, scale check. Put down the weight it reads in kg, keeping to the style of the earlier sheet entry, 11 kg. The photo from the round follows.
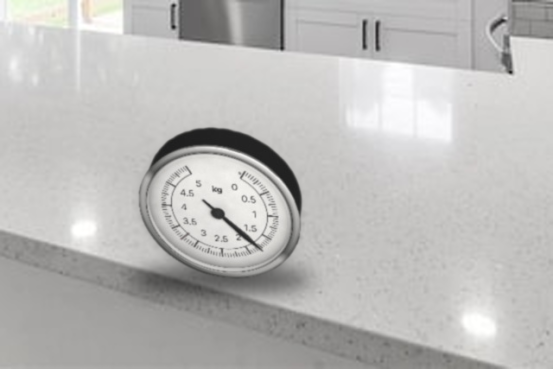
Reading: 1.75 kg
